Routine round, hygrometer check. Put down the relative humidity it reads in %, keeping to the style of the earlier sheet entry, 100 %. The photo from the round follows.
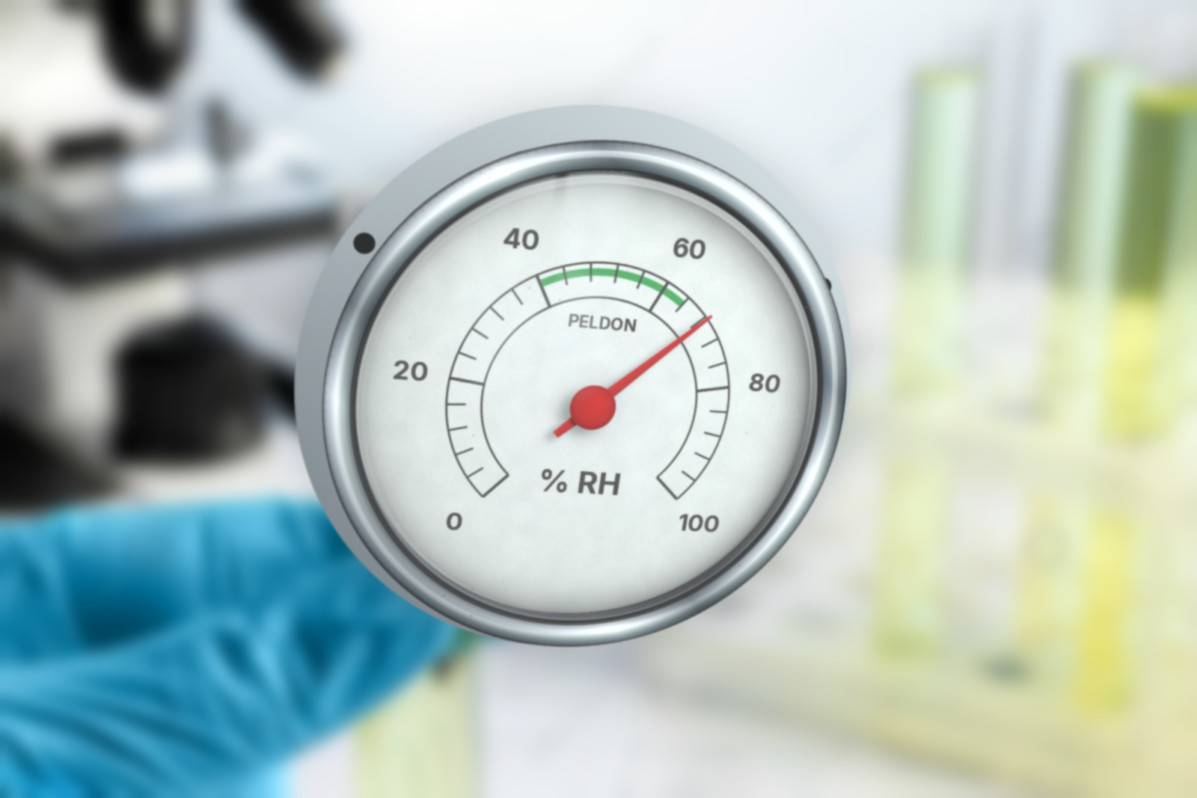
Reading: 68 %
